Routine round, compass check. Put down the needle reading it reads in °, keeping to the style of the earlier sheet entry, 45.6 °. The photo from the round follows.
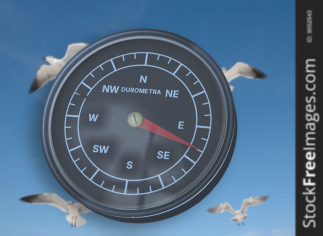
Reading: 110 °
